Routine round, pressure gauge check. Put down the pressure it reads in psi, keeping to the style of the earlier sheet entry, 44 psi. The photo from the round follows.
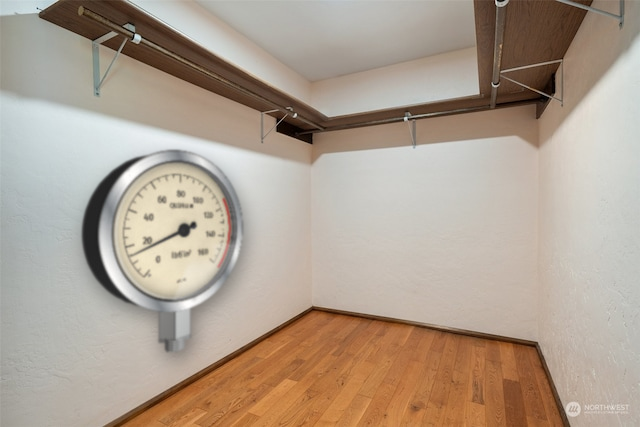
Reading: 15 psi
